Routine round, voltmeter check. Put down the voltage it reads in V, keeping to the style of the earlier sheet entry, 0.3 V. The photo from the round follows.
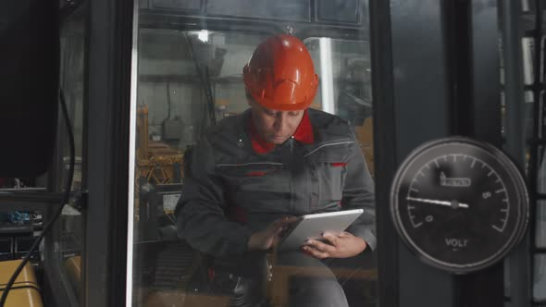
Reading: 1.5 V
